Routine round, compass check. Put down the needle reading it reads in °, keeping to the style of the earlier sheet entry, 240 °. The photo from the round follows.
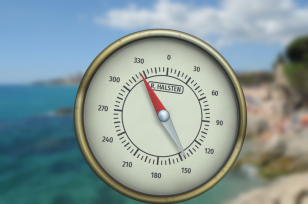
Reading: 325 °
